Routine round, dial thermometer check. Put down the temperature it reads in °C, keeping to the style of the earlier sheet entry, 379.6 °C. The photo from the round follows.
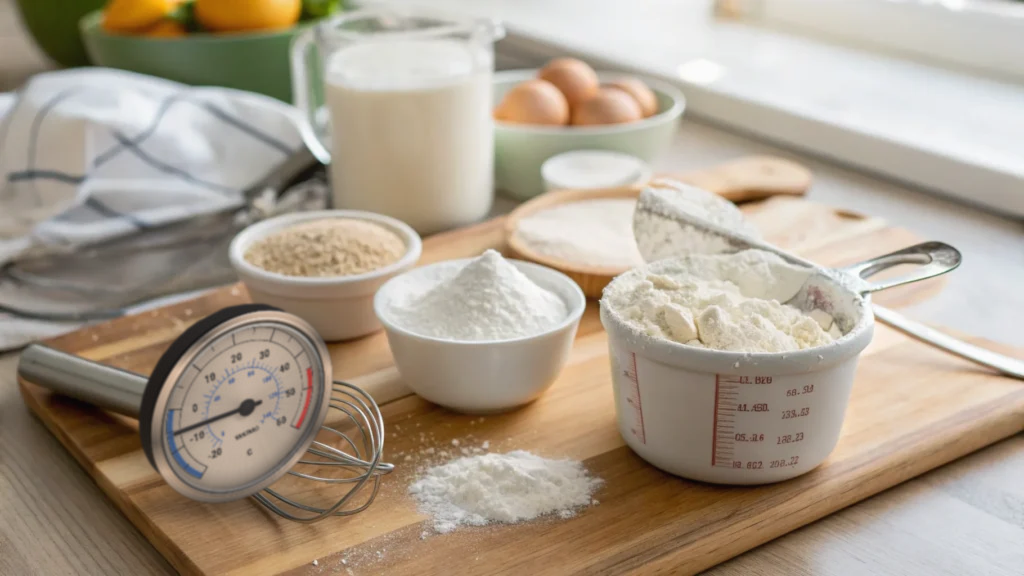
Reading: -5 °C
